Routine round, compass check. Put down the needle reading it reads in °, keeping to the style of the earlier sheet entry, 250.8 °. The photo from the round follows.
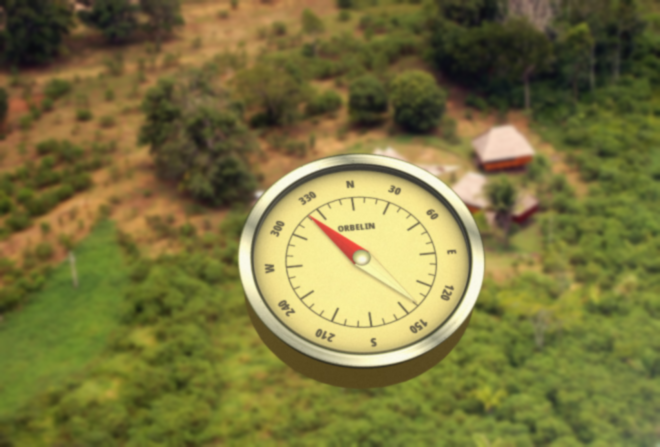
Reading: 320 °
